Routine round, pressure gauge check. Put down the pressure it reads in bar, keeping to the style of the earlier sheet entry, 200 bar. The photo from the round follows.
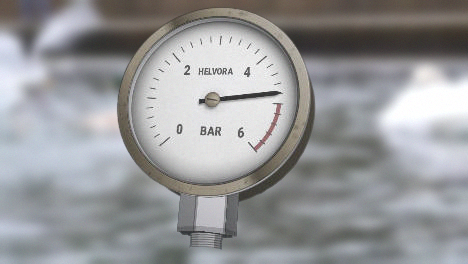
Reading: 4.8 bar
